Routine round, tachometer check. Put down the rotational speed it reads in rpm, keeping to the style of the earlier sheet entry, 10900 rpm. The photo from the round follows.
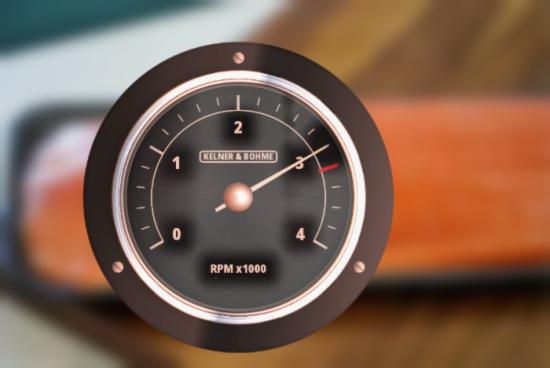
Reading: 3000 rpm
